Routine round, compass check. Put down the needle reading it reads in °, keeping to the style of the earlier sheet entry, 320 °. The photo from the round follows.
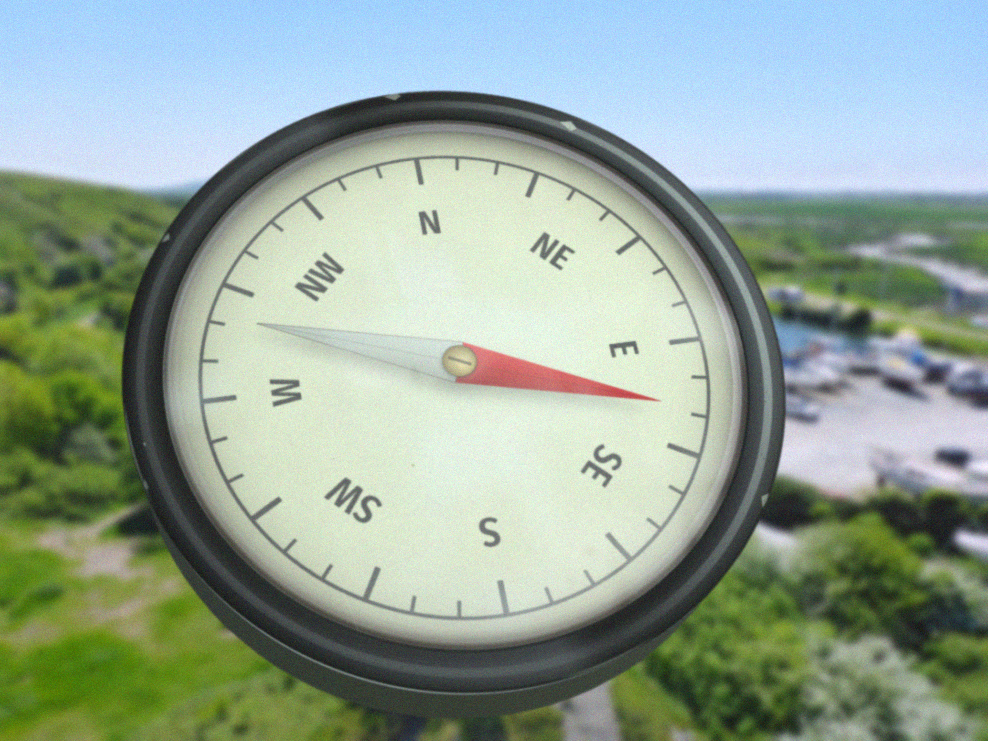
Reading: 110 °
